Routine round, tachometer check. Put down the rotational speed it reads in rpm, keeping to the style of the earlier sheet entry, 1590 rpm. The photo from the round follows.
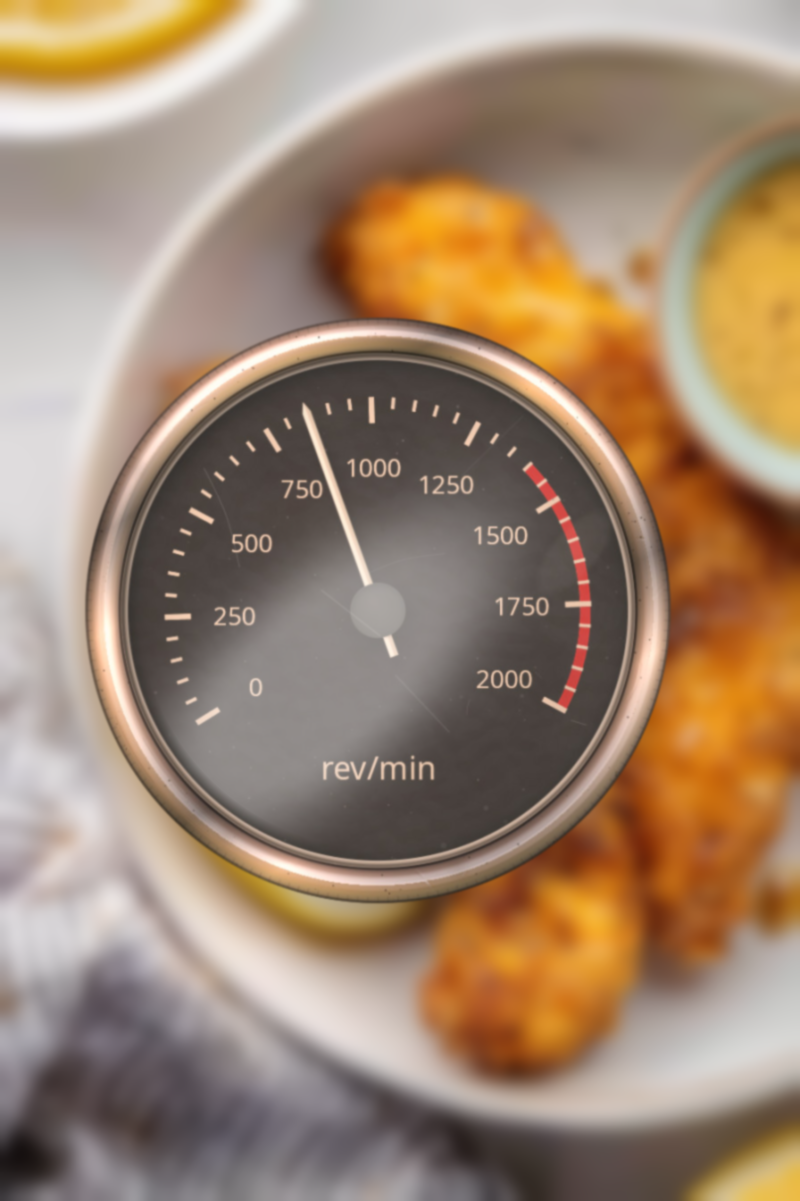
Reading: 850 rpm
